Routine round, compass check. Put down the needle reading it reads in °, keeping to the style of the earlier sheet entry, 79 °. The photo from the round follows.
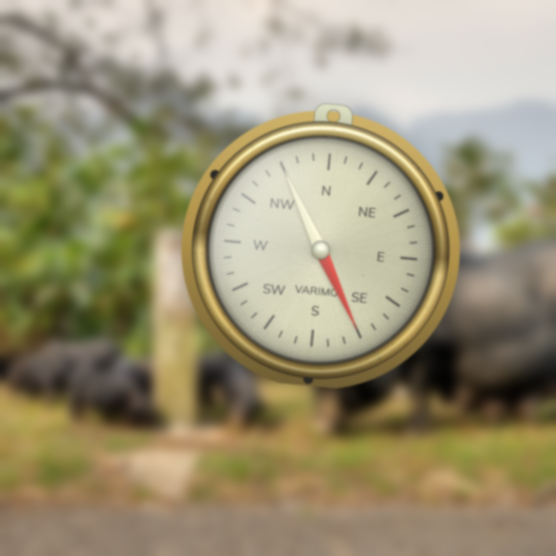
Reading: 150 °
